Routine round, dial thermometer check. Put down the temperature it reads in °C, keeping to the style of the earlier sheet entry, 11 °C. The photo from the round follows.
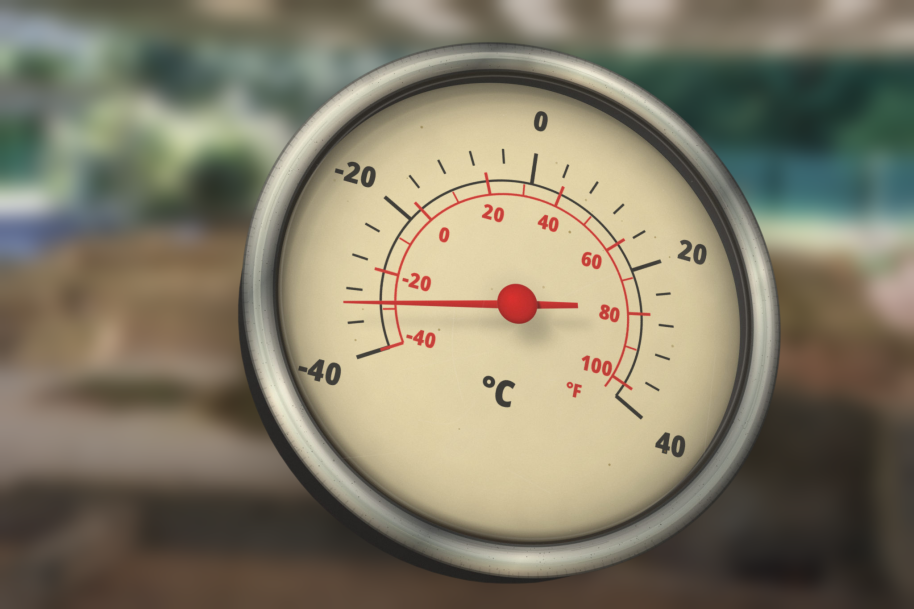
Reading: -34 °C
